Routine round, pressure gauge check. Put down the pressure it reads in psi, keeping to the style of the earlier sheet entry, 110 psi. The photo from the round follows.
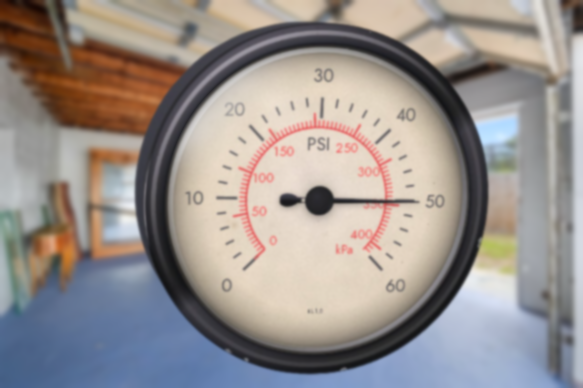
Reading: 50 psi
